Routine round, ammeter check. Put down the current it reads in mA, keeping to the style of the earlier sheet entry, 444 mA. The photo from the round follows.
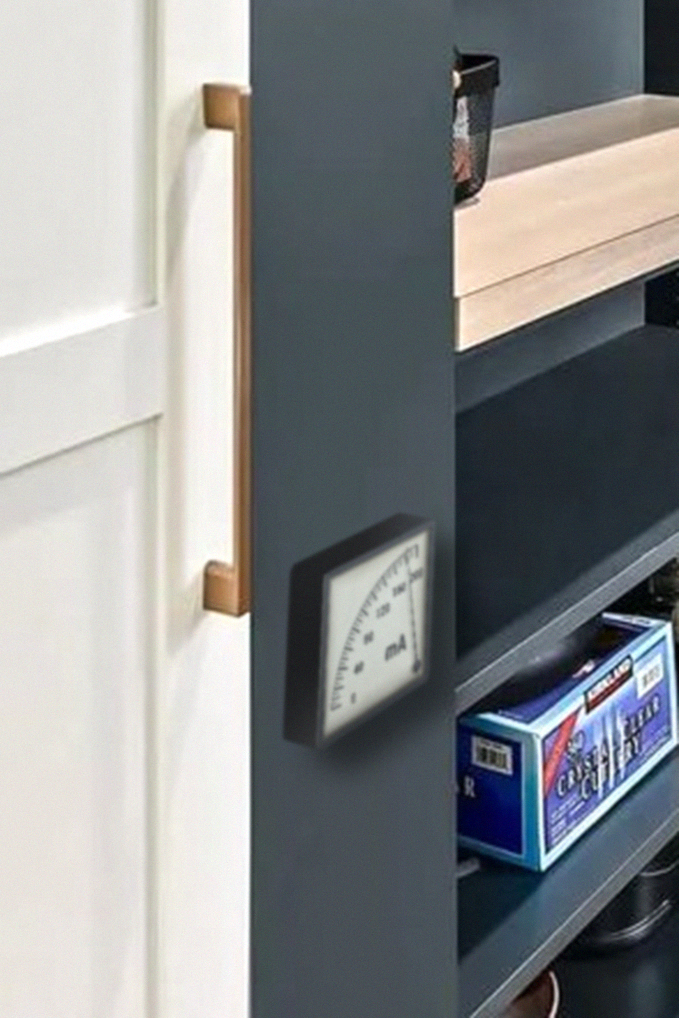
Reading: 180 mA
